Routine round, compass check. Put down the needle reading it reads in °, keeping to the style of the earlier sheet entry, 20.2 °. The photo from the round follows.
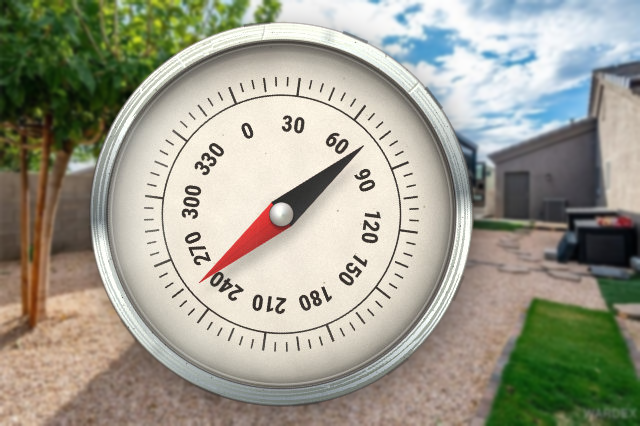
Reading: 252.5 °
